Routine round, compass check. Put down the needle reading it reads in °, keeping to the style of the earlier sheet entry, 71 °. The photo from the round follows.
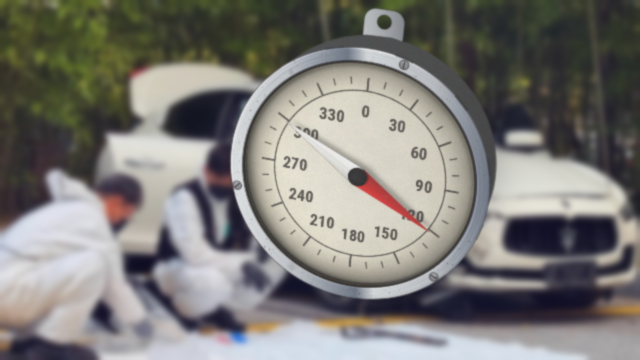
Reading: 120 °
